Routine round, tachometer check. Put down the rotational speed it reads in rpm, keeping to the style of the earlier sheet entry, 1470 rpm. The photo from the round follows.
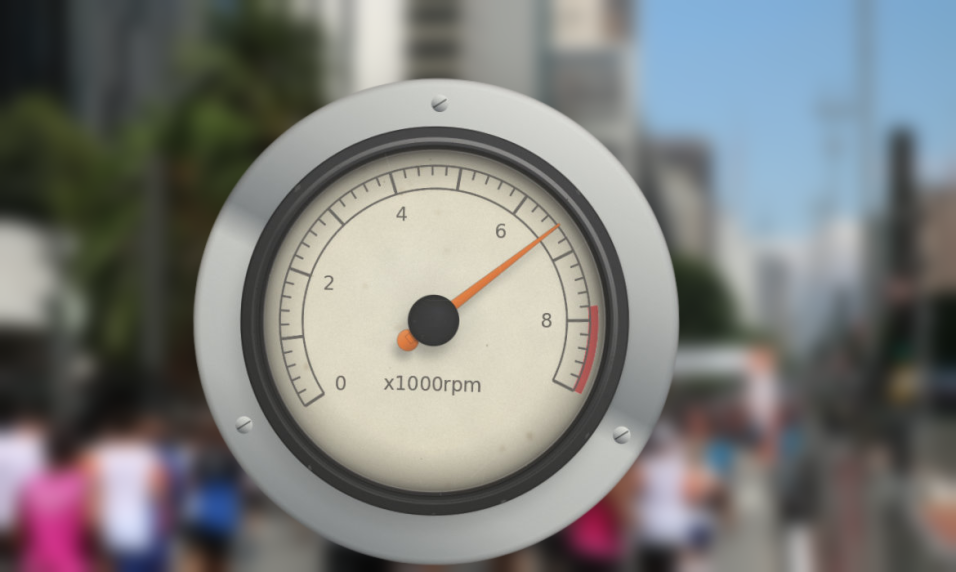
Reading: 6600 rpm
